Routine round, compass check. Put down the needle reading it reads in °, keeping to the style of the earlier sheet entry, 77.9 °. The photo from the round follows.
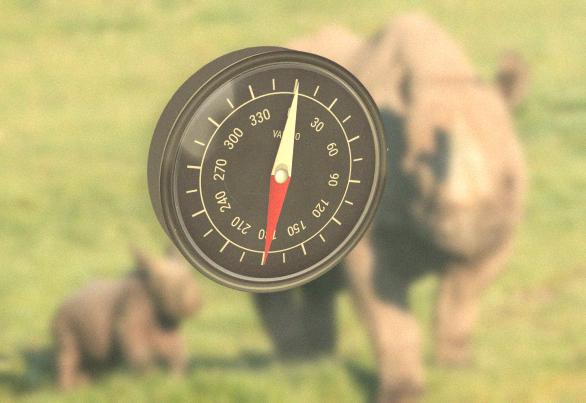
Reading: 180 °
